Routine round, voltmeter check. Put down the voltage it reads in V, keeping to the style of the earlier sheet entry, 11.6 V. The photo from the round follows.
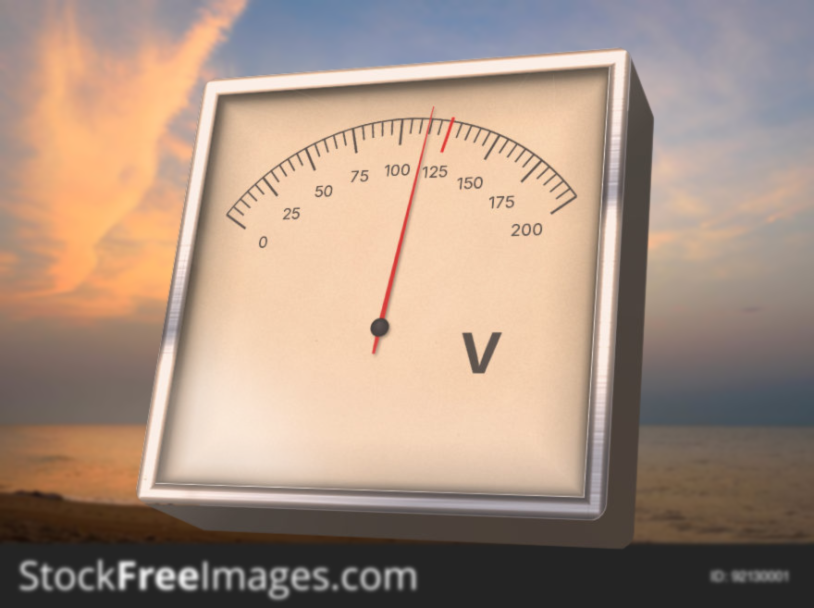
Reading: 115 V
